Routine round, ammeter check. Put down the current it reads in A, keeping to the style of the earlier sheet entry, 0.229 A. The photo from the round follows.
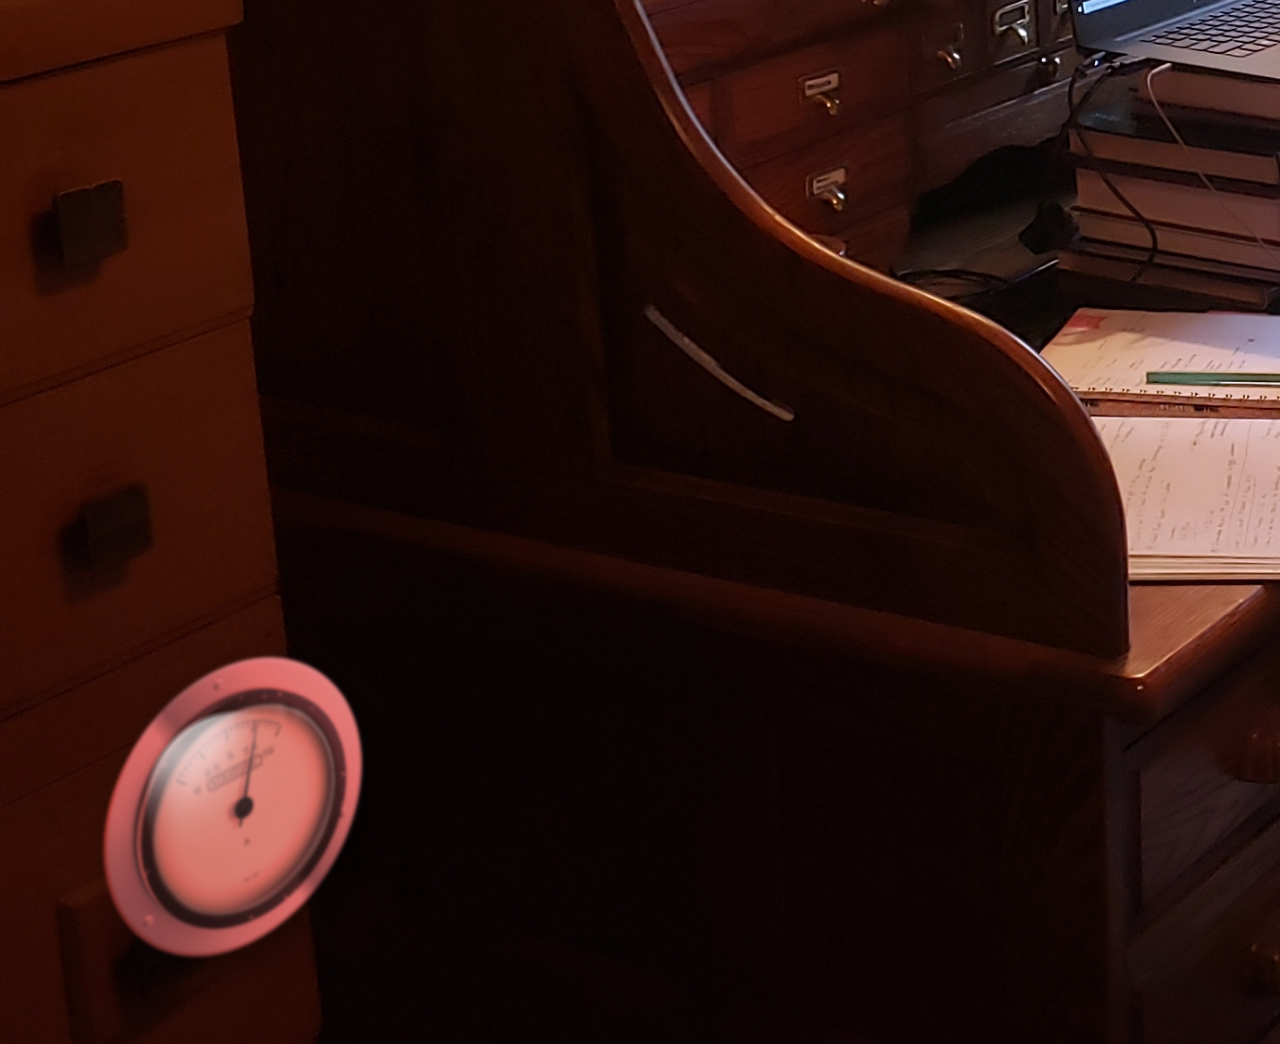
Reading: 7.5 A
